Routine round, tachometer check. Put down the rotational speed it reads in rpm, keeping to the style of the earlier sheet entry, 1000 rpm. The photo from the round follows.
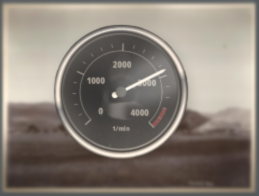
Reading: 2900 rpm
